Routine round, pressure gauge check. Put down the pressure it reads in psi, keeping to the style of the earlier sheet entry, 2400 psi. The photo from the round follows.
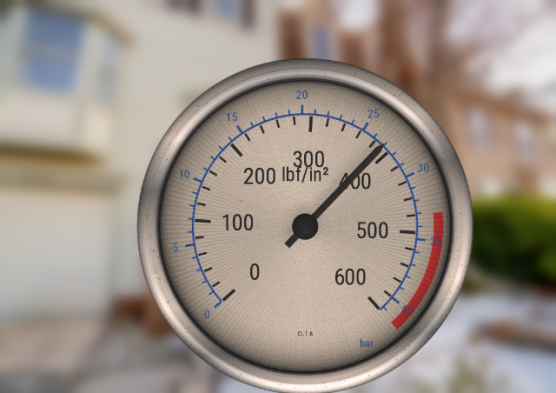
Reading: 390 psi
